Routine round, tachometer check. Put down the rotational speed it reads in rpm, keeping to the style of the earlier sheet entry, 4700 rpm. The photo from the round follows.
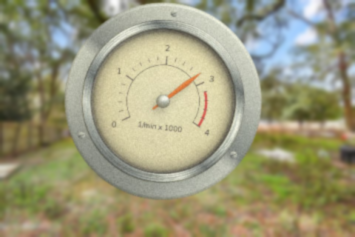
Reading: 2800 rpm
